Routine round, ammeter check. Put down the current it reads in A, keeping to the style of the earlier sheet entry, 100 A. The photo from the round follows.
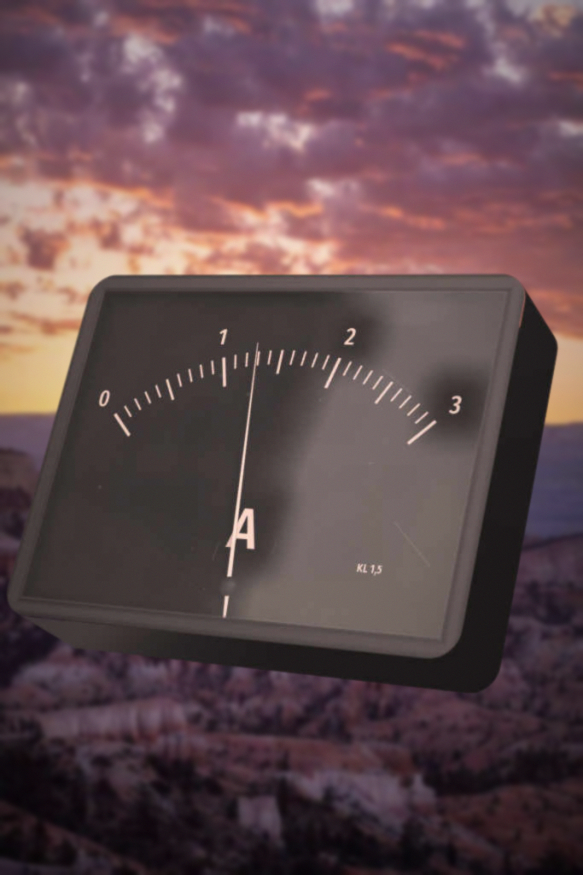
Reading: 1.3 A
